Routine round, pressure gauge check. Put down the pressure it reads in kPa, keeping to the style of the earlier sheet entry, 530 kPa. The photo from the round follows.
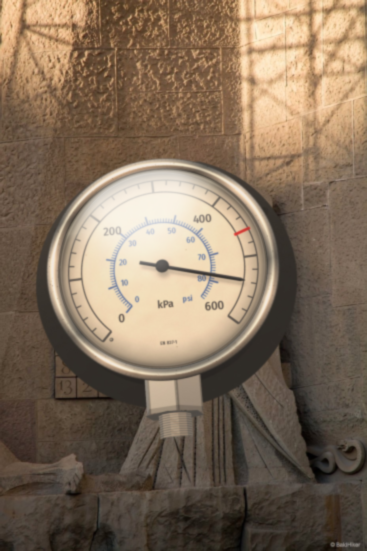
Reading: 540 kPa
